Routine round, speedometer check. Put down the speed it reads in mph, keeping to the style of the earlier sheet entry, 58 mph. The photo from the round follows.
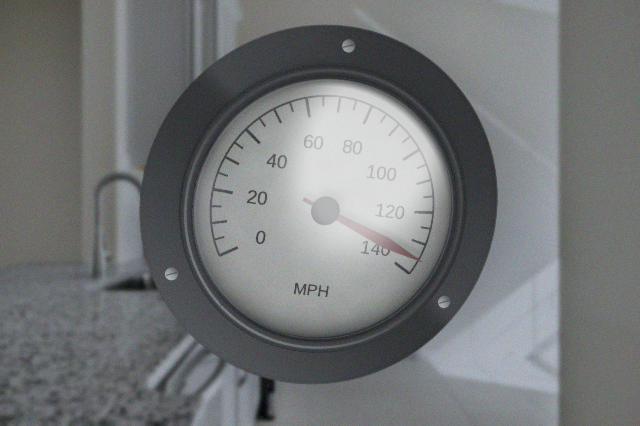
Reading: 135 mph
